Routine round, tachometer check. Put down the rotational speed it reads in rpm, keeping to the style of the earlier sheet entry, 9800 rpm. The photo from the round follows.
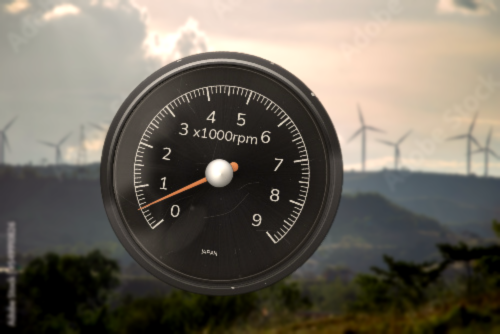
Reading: 500 rpm
